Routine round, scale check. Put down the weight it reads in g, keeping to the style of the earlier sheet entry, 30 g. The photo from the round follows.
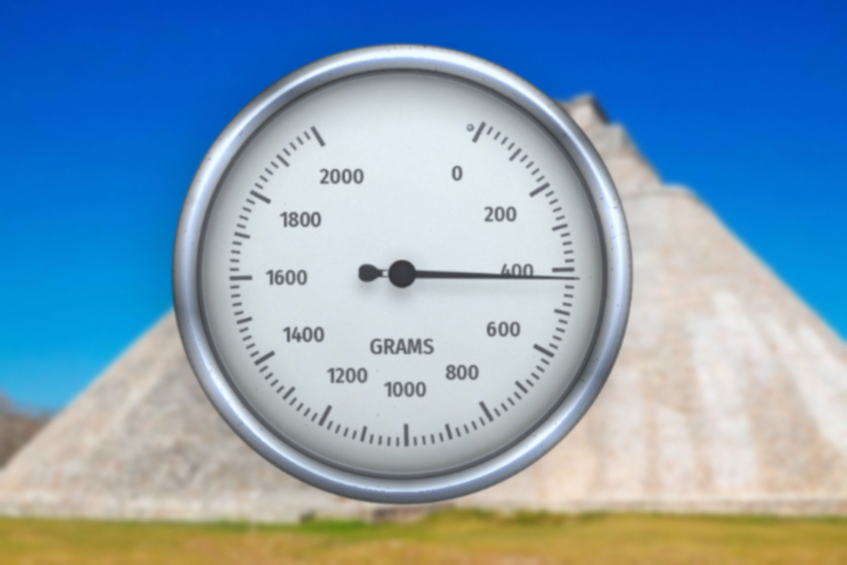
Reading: 420 g
